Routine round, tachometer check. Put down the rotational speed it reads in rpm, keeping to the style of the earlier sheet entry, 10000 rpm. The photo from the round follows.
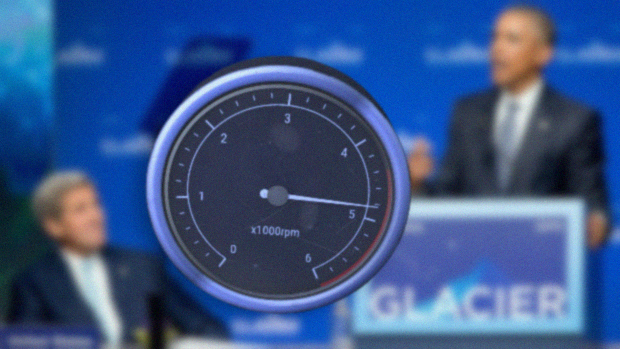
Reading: 4800 rpm
